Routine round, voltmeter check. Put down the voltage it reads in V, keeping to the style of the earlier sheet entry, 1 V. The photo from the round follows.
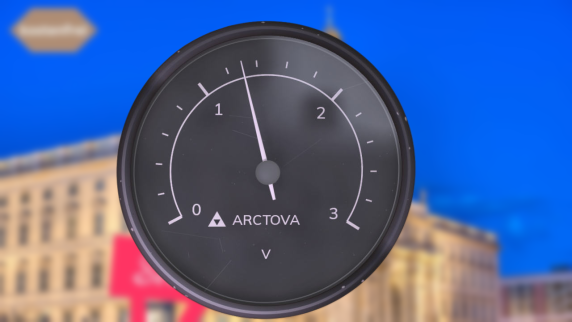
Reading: 1.3 V
